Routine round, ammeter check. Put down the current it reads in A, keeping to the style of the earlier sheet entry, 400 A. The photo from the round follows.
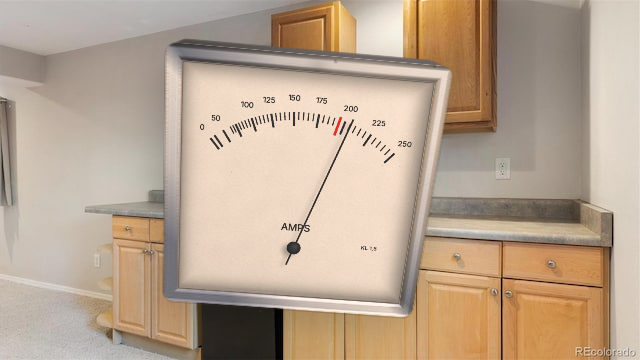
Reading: 205 A
